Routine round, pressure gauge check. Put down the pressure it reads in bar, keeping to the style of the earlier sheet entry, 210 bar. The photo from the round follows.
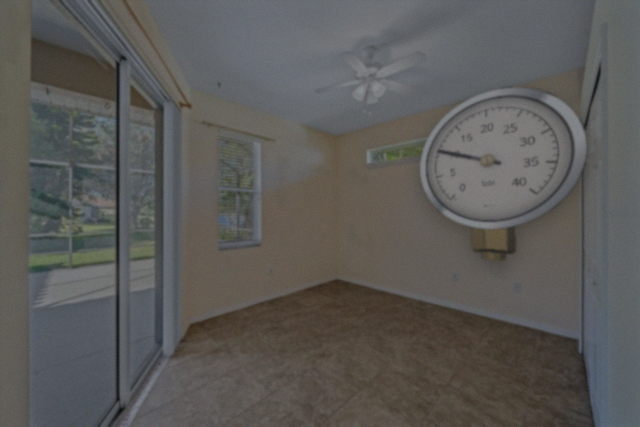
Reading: 10 bar
